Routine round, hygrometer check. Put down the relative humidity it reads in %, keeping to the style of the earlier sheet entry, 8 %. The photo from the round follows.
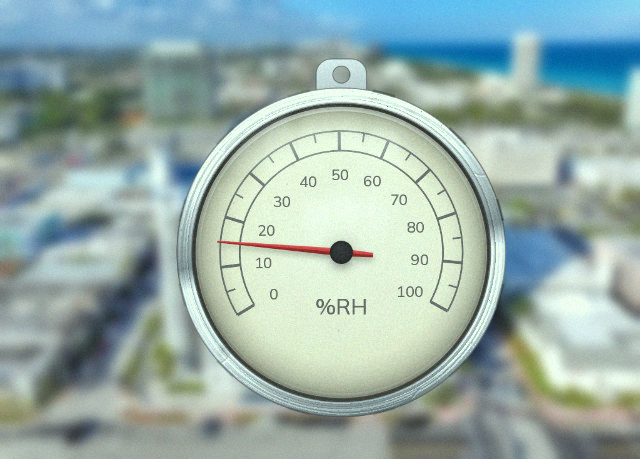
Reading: 15 %
